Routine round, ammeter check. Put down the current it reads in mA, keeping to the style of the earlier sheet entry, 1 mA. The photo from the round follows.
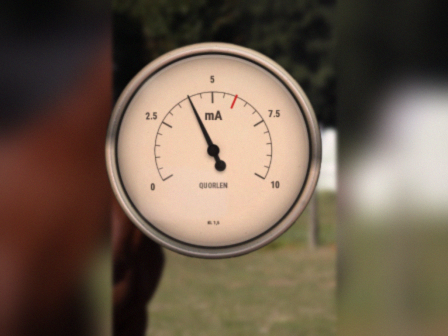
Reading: 4 mA
